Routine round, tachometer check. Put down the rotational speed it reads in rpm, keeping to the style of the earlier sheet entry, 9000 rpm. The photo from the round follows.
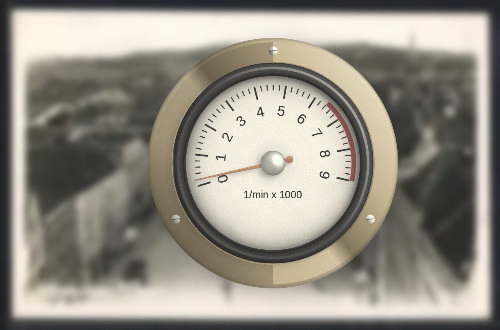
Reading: 200 rpm
